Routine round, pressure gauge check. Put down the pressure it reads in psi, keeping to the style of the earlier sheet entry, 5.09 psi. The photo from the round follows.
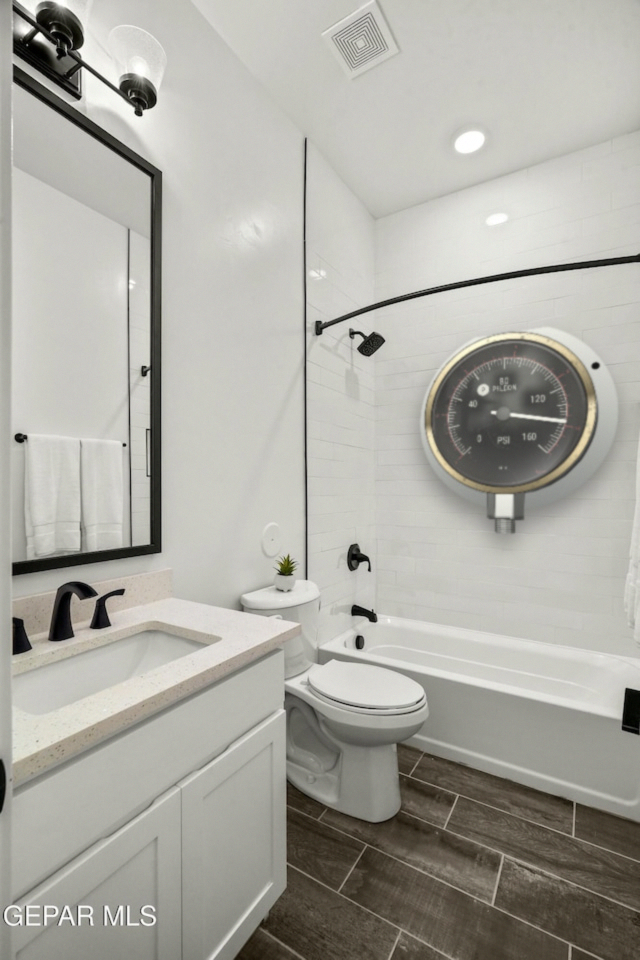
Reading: 140 psi
